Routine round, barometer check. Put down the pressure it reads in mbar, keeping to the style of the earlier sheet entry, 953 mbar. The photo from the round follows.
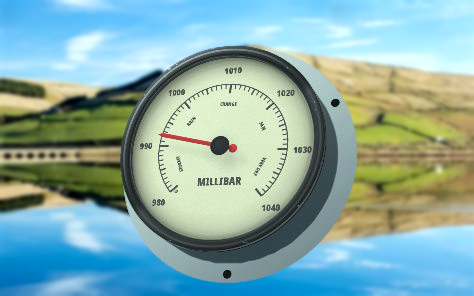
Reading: 992 mbar
